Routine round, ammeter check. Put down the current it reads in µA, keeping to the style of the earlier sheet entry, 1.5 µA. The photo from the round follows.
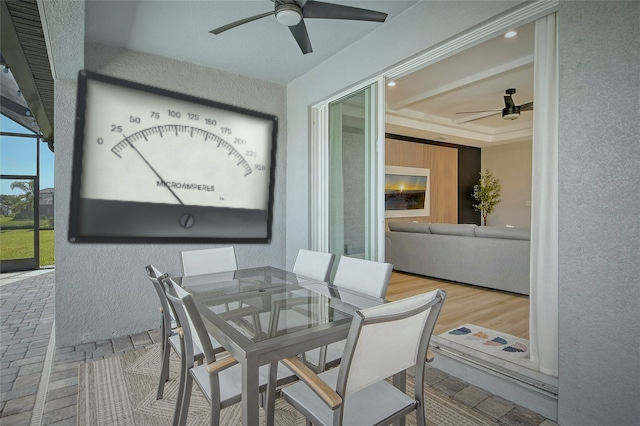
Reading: 25 µA
